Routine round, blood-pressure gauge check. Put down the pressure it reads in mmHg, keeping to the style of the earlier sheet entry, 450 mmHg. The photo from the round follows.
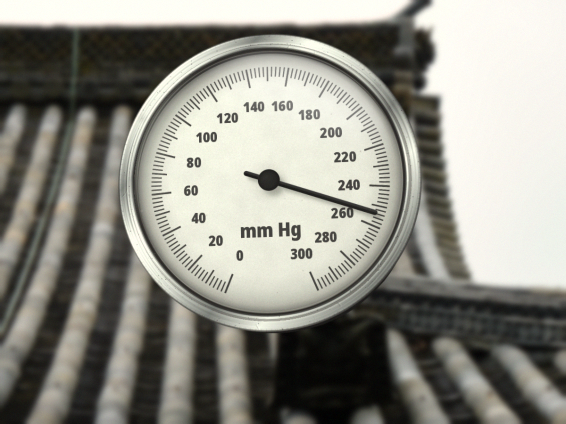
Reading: 254 mmHg
